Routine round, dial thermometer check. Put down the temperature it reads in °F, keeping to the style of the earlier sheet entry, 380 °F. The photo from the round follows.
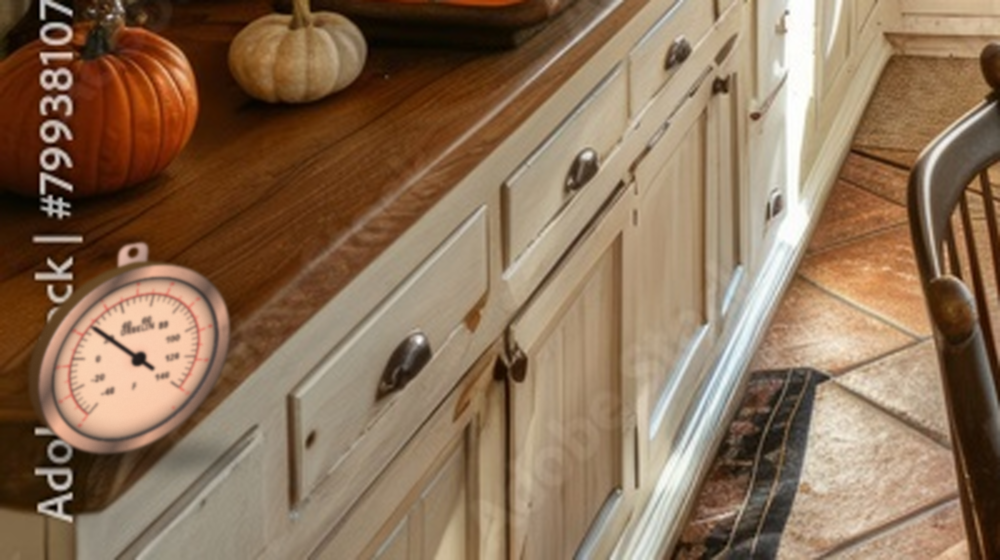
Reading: 20 °F
